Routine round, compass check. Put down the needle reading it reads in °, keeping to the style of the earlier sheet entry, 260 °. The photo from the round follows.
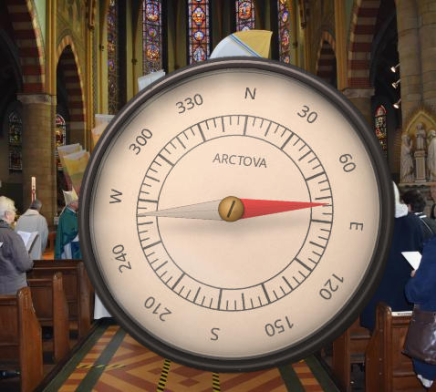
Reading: 80 °
